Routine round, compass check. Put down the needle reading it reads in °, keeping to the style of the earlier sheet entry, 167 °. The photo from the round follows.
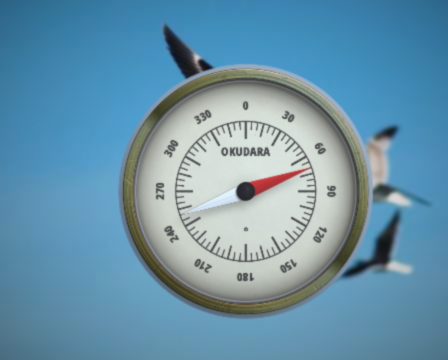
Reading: 70 °
